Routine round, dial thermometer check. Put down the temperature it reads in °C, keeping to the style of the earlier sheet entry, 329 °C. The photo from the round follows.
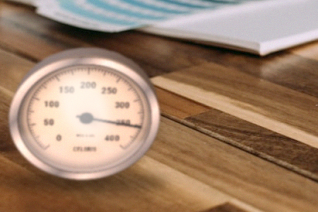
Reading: 350 °C
